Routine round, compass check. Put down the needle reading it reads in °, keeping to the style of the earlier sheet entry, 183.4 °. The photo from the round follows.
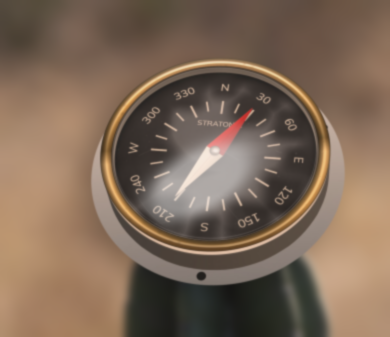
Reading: 30 °
